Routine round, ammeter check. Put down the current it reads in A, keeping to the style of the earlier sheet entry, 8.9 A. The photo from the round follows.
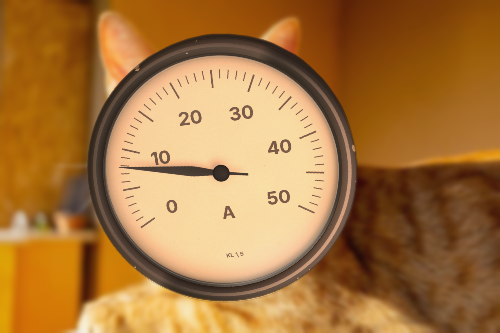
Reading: 8 A
